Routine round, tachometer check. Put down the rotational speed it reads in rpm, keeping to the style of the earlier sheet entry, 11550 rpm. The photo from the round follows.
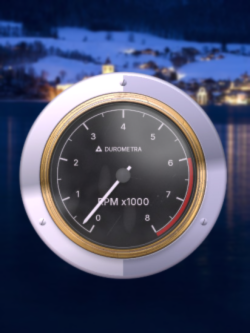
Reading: 250 rpm
